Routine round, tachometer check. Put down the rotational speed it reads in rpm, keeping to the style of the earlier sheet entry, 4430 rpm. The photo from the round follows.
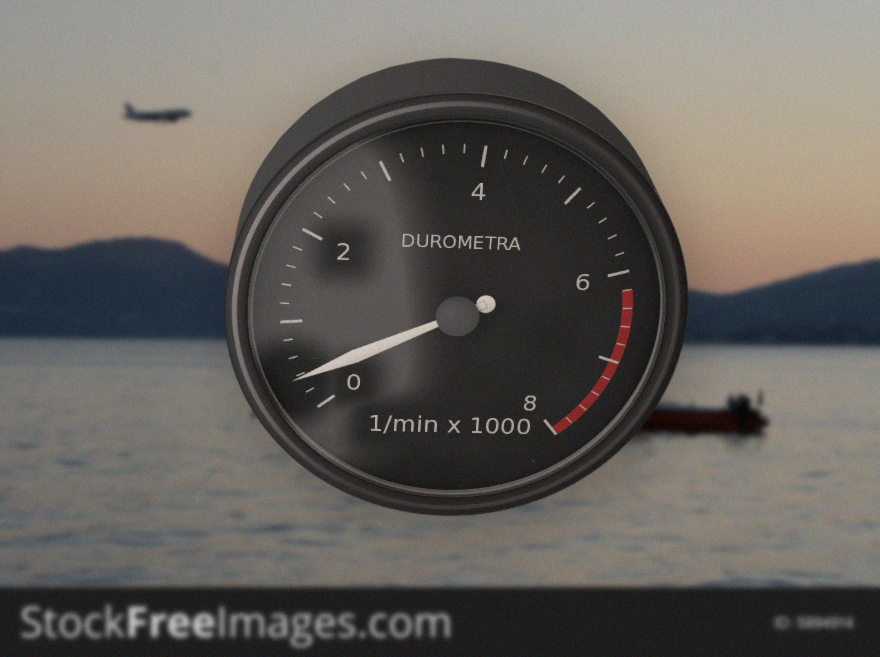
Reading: 400 rpm
